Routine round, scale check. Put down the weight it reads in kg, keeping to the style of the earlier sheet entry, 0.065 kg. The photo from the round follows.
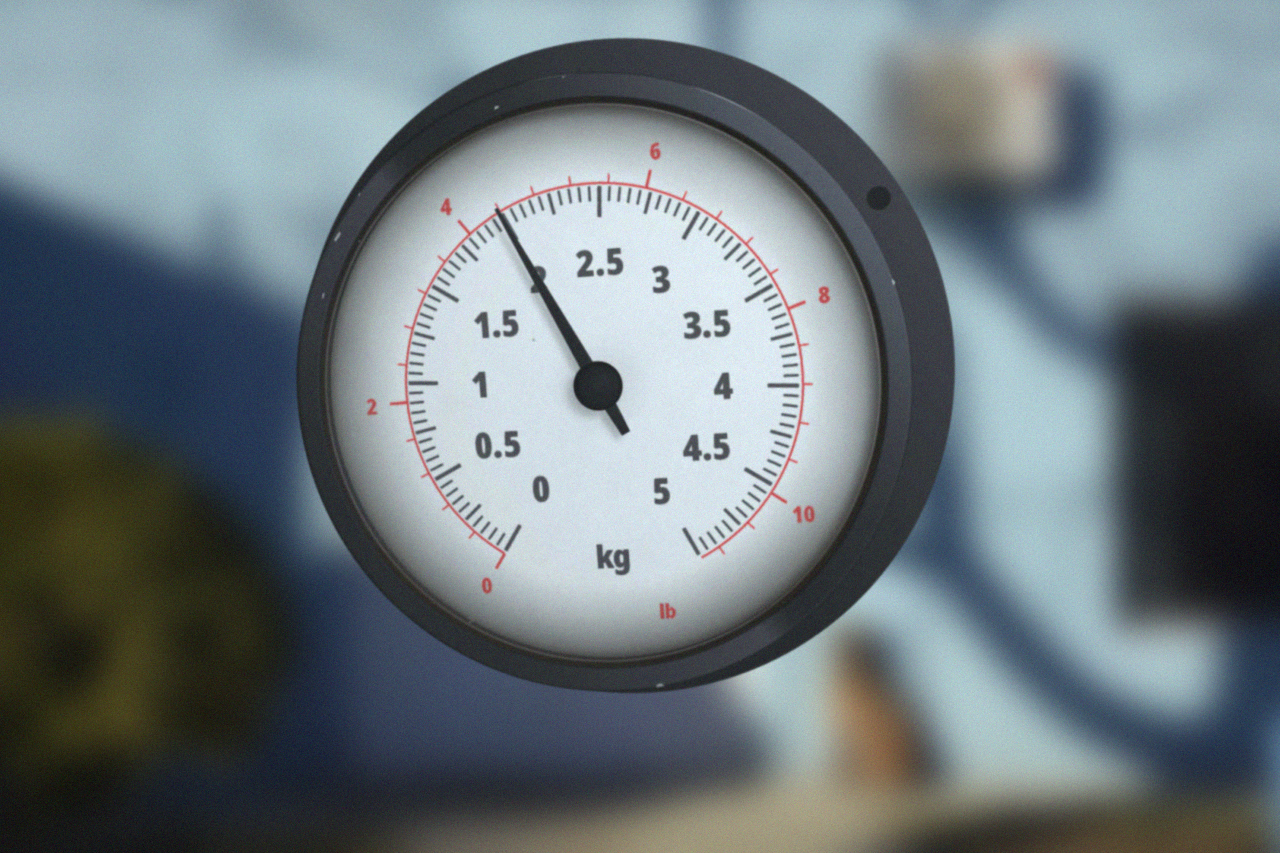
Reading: 2 kg
